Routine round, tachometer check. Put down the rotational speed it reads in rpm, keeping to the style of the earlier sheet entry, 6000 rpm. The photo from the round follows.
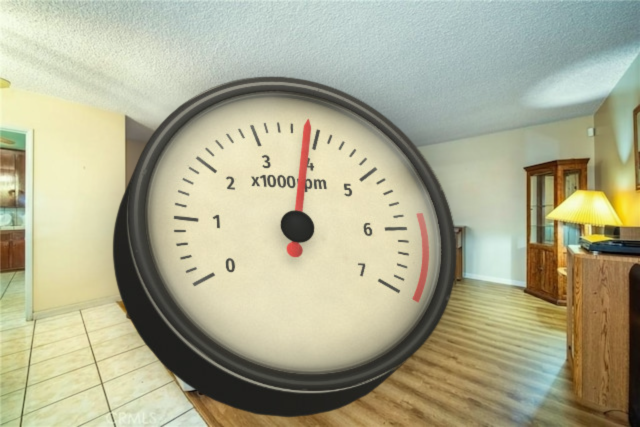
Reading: 3800 rpm
